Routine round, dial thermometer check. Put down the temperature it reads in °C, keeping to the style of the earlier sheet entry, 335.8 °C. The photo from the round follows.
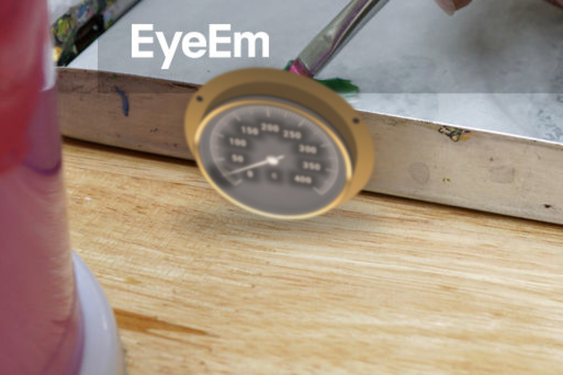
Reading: 25 °C
